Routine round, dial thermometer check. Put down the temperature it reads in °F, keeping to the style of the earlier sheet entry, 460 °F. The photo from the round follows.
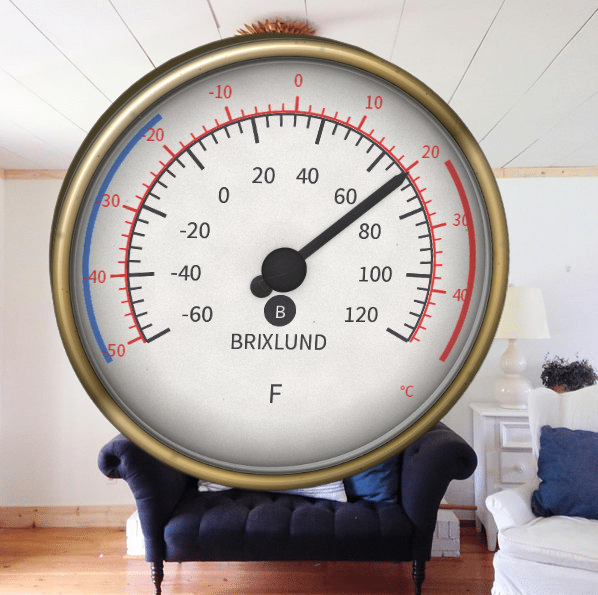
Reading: 68 °F
